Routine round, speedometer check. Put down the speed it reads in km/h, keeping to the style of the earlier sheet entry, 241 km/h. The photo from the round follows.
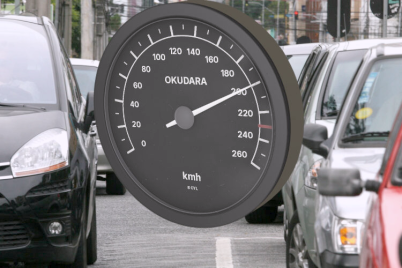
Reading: 200 km/h
